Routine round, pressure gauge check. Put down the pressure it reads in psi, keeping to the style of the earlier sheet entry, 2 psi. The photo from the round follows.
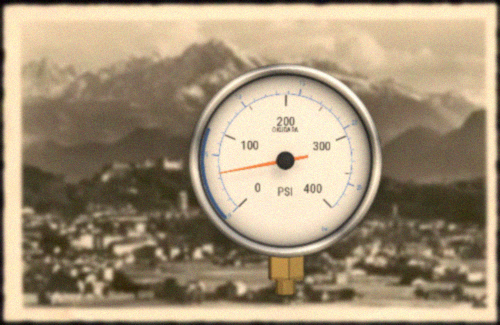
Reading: 50 psi
